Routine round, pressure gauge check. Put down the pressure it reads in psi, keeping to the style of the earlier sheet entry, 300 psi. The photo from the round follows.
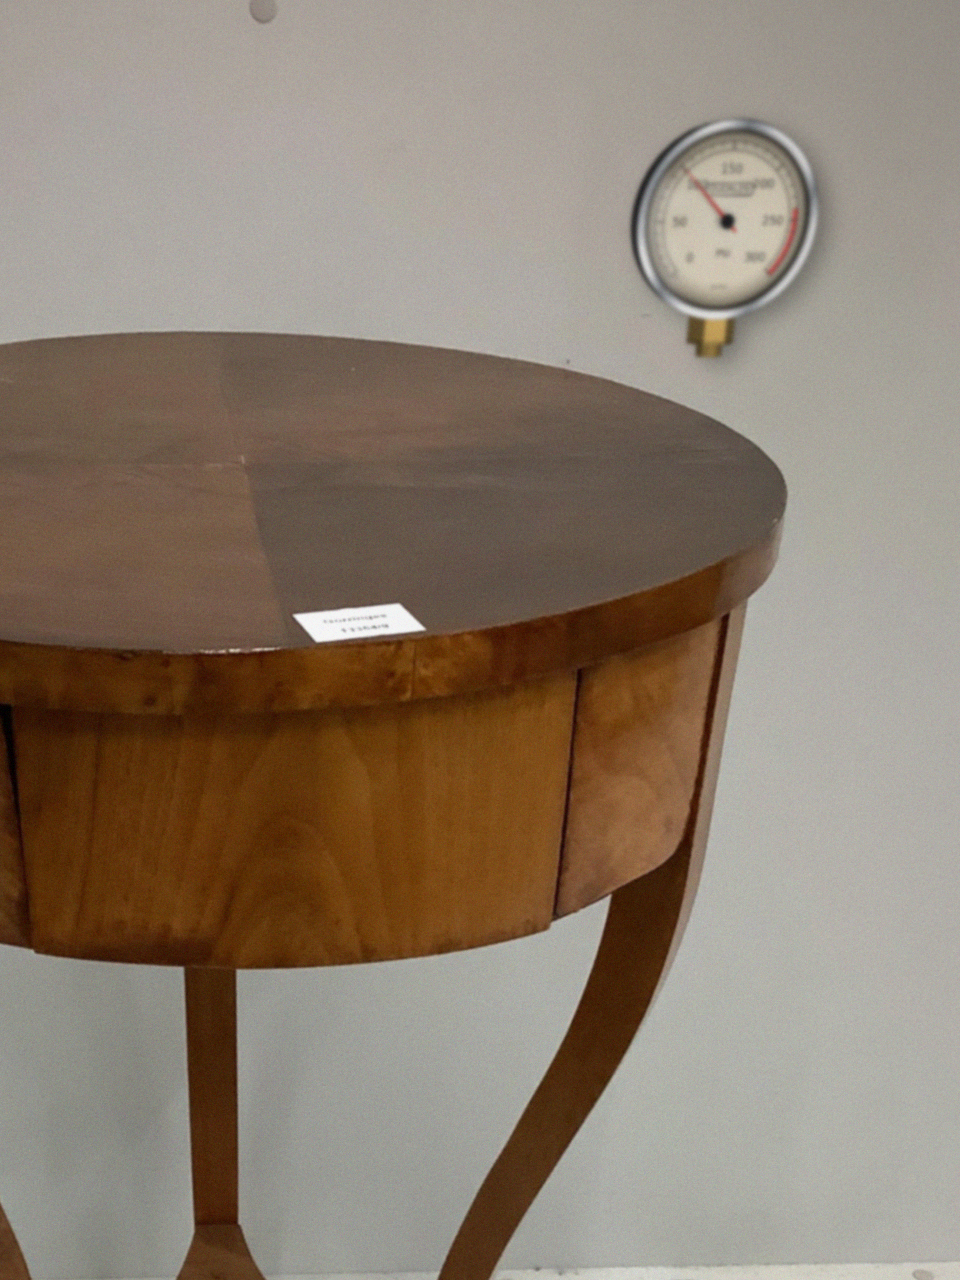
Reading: 100 psi
